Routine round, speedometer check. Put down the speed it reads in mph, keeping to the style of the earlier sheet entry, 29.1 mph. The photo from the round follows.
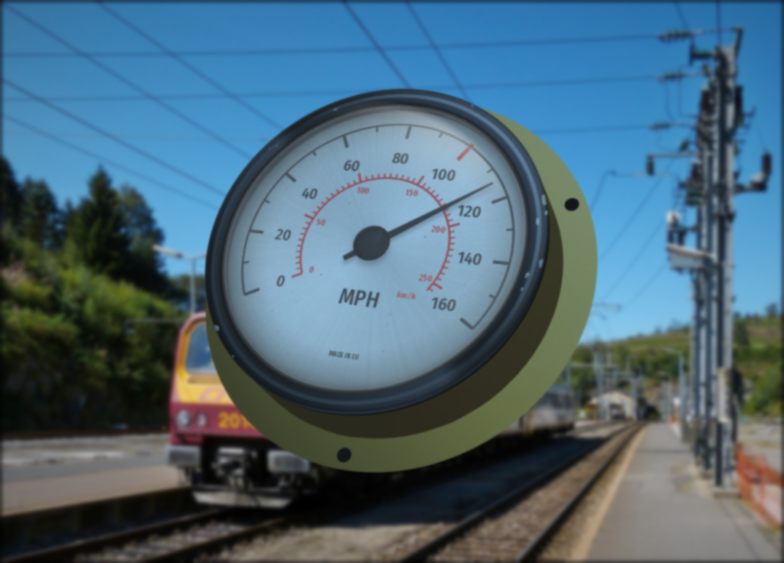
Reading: 115 mph
